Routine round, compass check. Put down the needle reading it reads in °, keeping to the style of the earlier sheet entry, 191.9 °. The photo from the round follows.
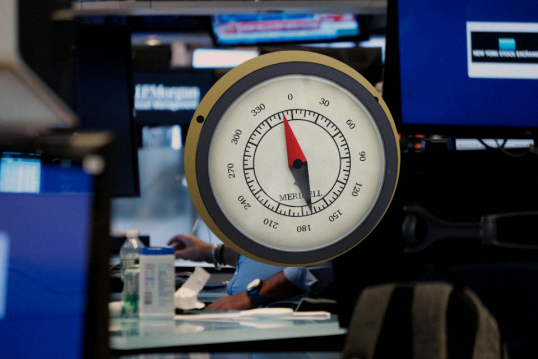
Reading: 350 °
